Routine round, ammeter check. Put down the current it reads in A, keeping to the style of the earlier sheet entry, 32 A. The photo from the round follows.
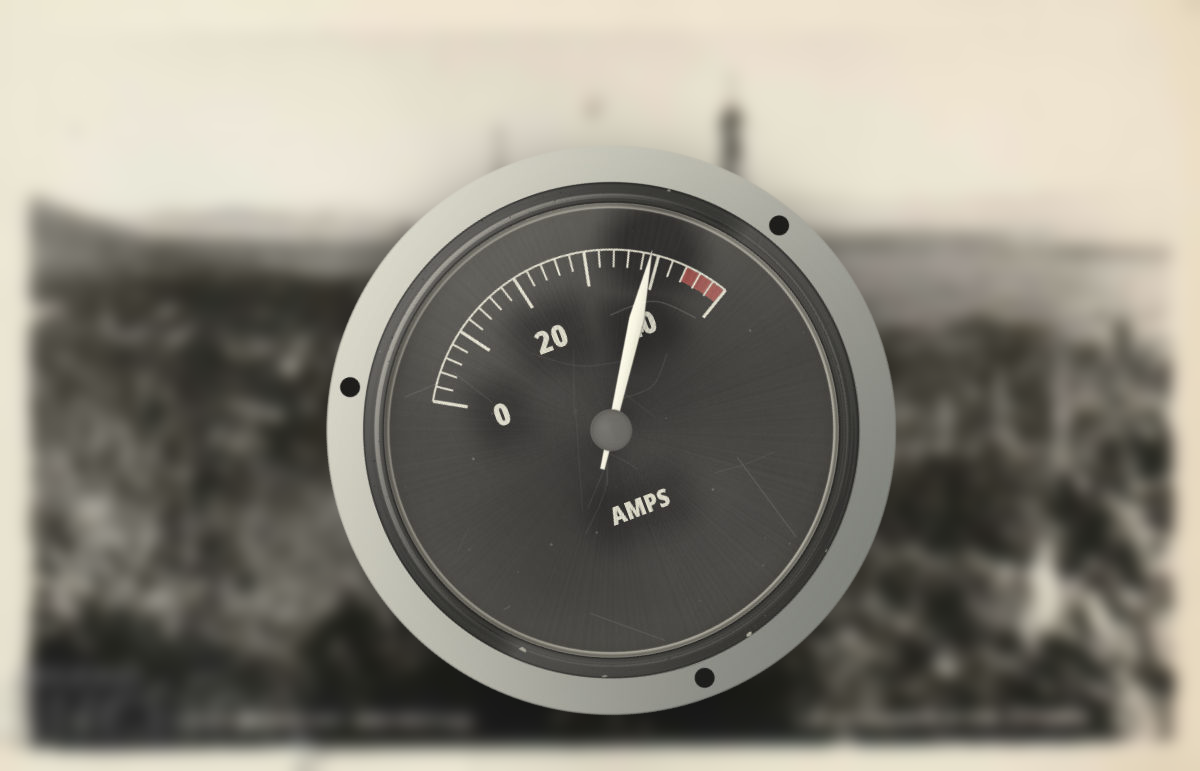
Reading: 39 A
